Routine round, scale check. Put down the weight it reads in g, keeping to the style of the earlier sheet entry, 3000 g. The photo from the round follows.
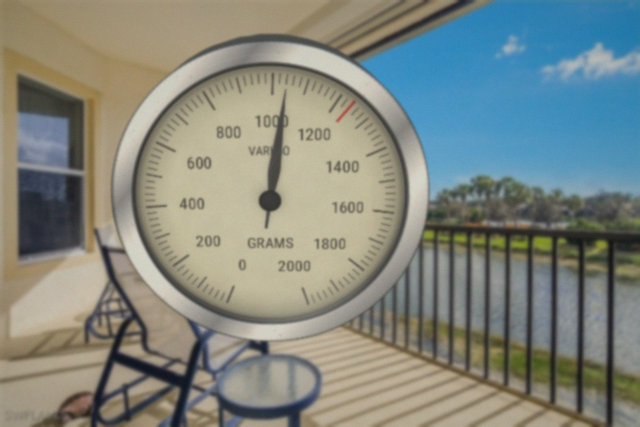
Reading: 1040 g
